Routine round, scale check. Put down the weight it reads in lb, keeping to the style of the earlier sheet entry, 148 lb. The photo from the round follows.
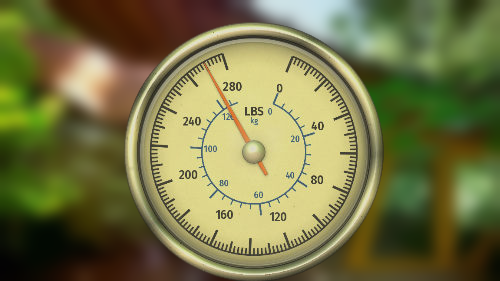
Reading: 270 lb
